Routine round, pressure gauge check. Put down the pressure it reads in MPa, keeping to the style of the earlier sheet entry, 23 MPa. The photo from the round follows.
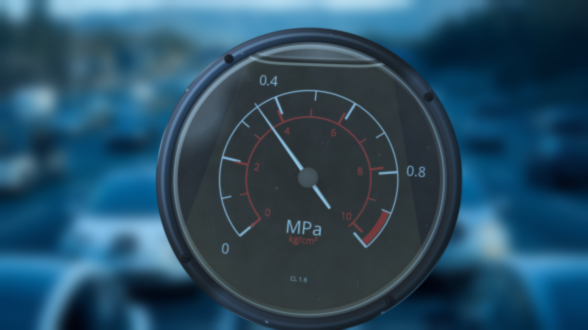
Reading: 0.35 MPa
